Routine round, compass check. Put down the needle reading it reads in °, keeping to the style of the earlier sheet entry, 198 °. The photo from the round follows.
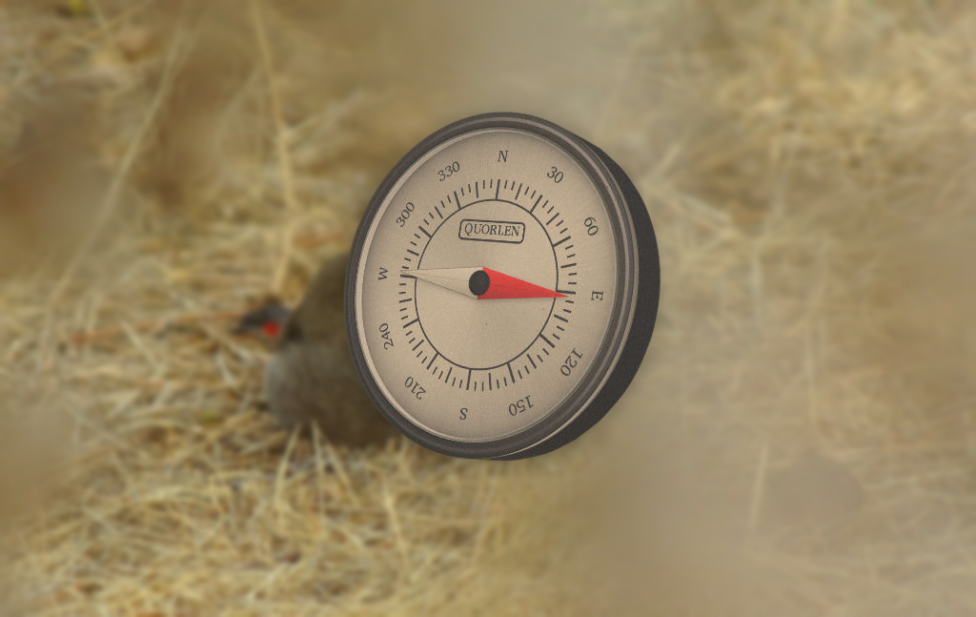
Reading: 92.5 °
